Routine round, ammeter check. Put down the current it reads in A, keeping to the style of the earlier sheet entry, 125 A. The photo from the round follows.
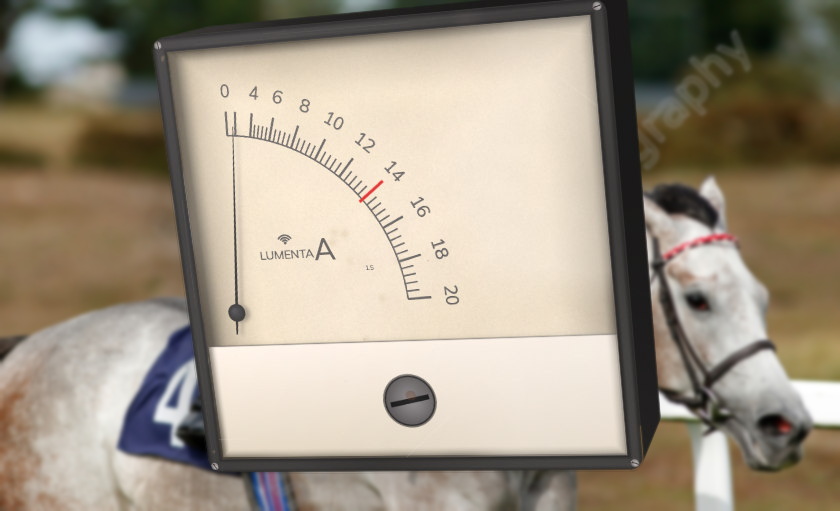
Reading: 2 A
